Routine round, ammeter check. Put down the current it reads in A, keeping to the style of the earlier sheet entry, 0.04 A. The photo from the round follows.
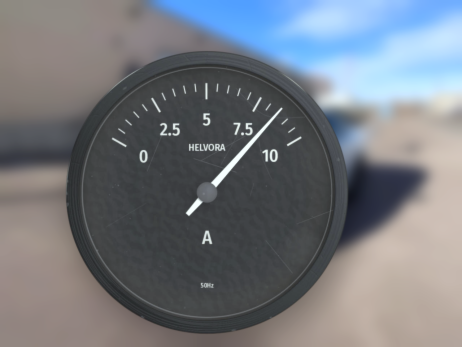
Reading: 8.5 A
